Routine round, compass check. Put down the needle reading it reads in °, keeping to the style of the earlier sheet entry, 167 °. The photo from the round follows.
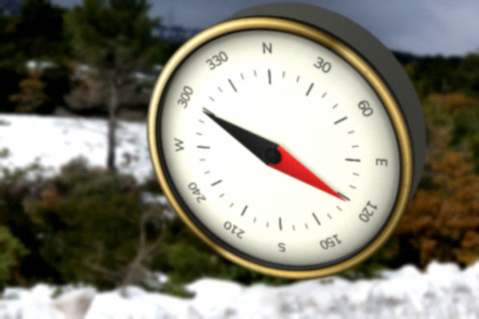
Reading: 120 °
